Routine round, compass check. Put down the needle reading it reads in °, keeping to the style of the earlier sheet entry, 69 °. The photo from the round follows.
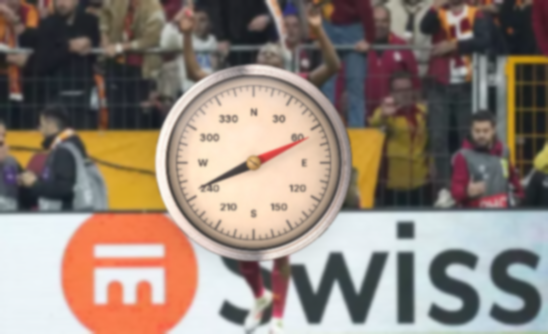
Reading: 65 °
